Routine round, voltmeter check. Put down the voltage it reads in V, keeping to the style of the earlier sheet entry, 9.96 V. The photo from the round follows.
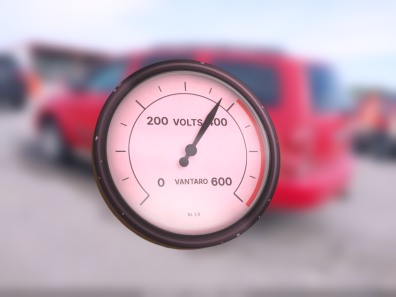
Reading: 375 V
